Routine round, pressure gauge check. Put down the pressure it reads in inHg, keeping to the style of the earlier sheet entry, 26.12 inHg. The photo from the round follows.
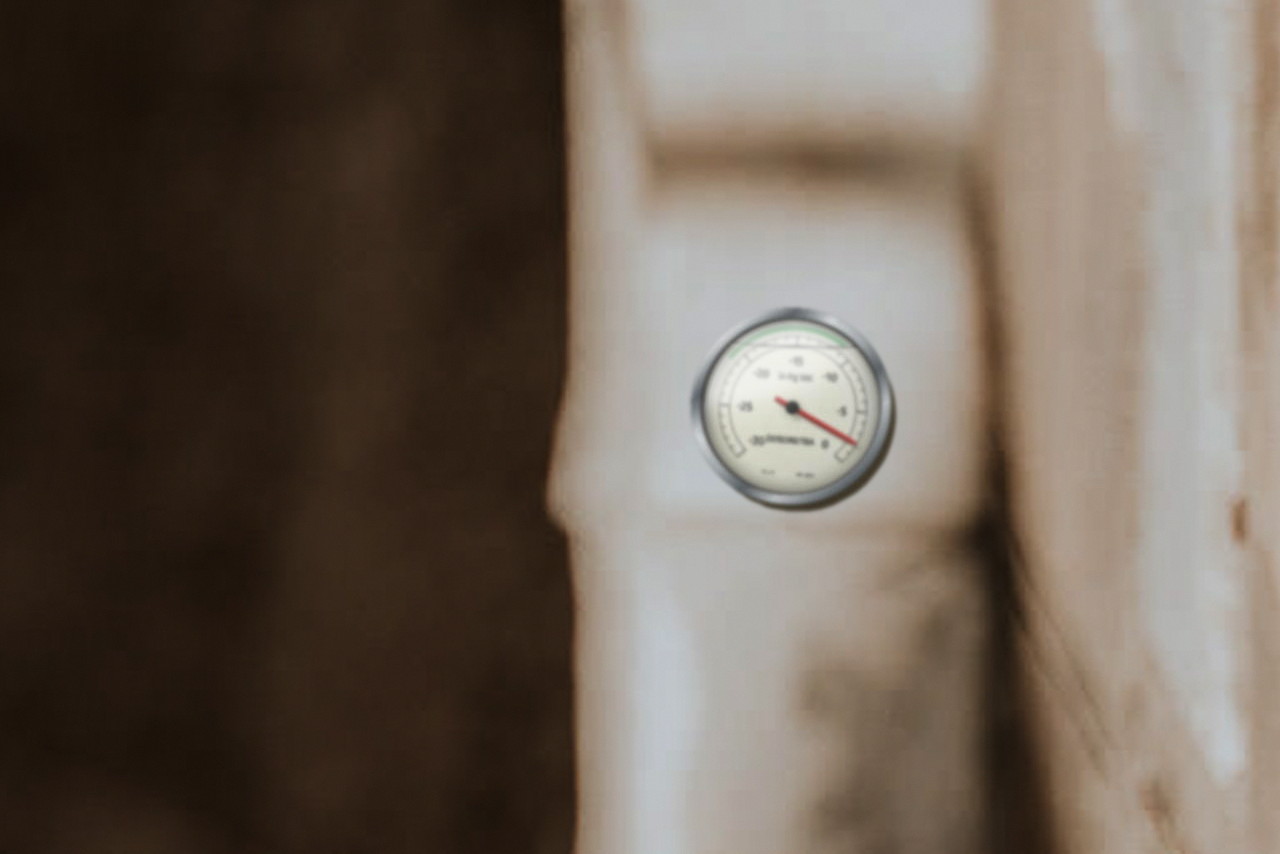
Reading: -2 inHg
